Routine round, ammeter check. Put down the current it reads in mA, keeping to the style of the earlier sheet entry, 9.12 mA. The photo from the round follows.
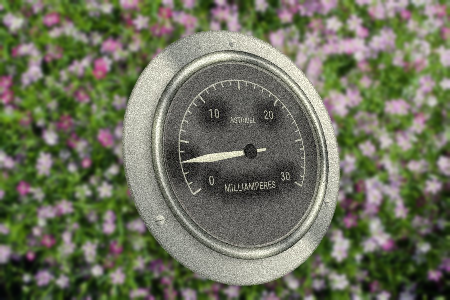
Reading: 3 mA
